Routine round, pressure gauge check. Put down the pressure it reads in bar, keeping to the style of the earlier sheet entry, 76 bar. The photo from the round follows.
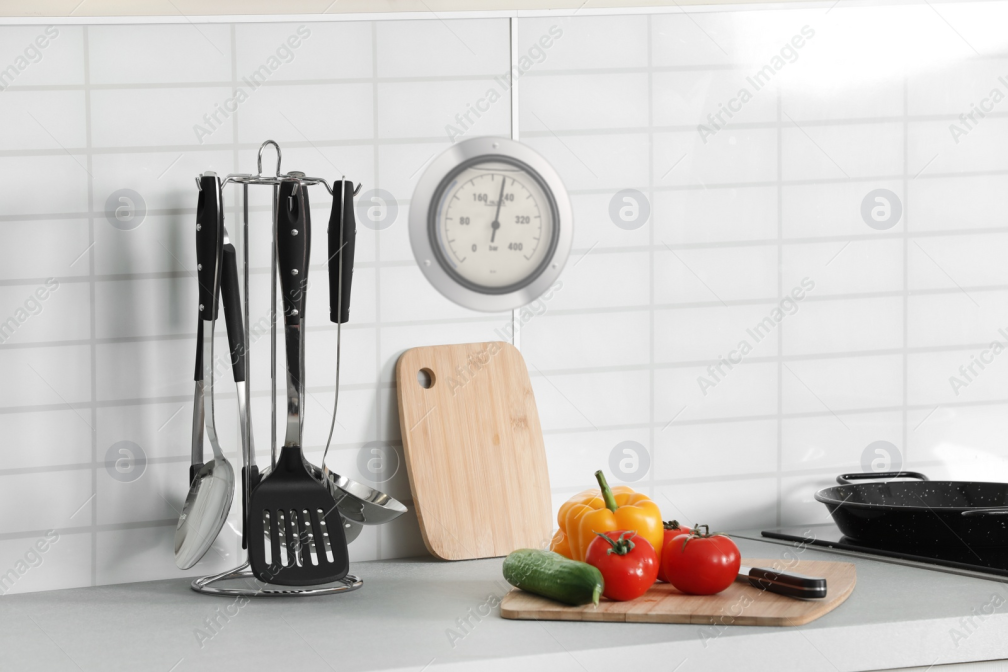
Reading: 220 bar
